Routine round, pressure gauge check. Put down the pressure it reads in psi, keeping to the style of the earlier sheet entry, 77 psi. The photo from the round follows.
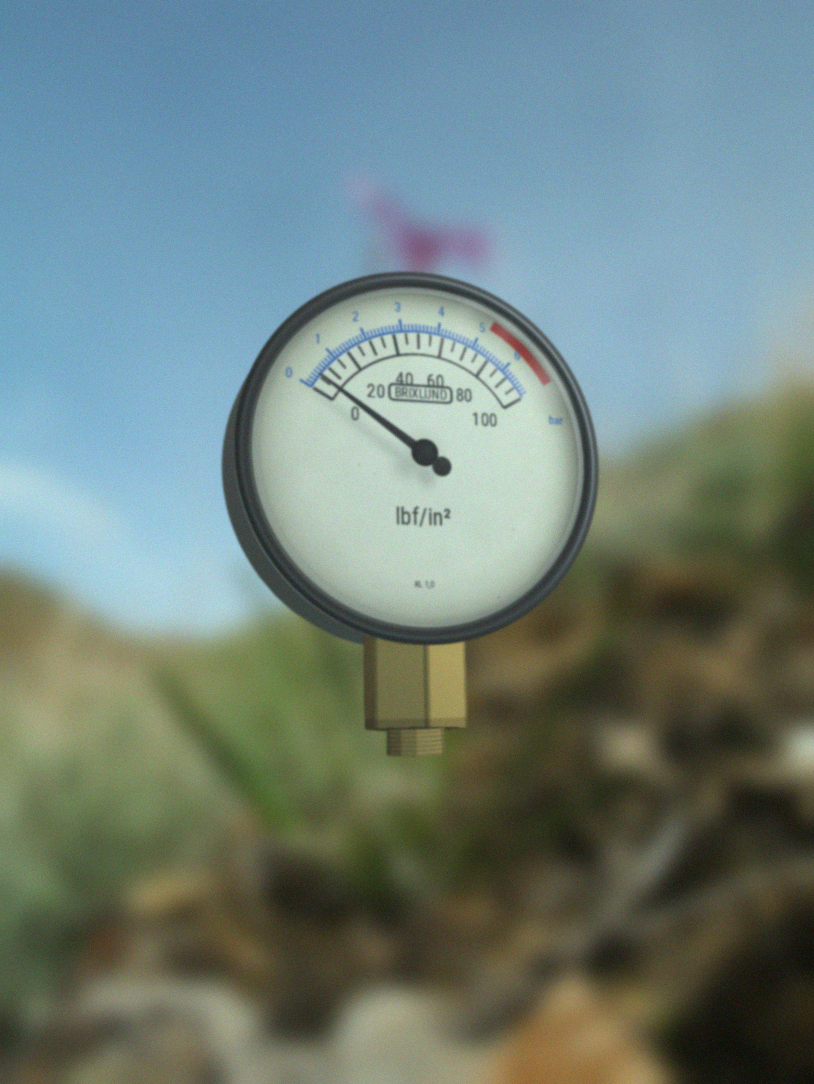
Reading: 5 psi
